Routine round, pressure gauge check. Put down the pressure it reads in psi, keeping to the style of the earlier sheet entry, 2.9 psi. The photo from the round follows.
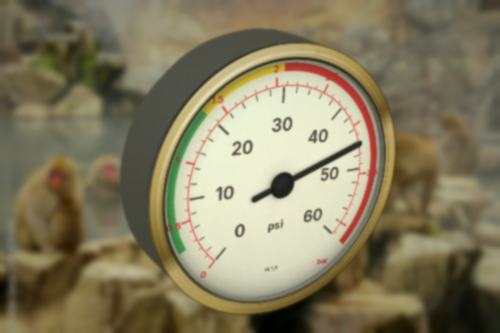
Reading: 46 psi
